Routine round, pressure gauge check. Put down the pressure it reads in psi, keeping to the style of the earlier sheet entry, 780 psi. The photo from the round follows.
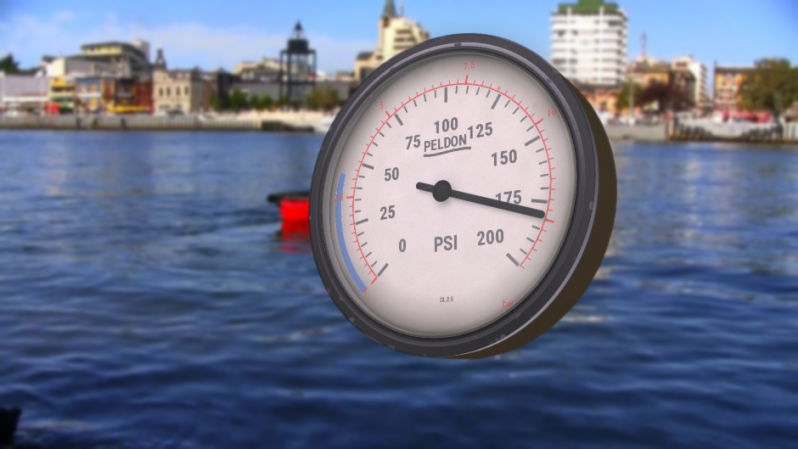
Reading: 180 psi
